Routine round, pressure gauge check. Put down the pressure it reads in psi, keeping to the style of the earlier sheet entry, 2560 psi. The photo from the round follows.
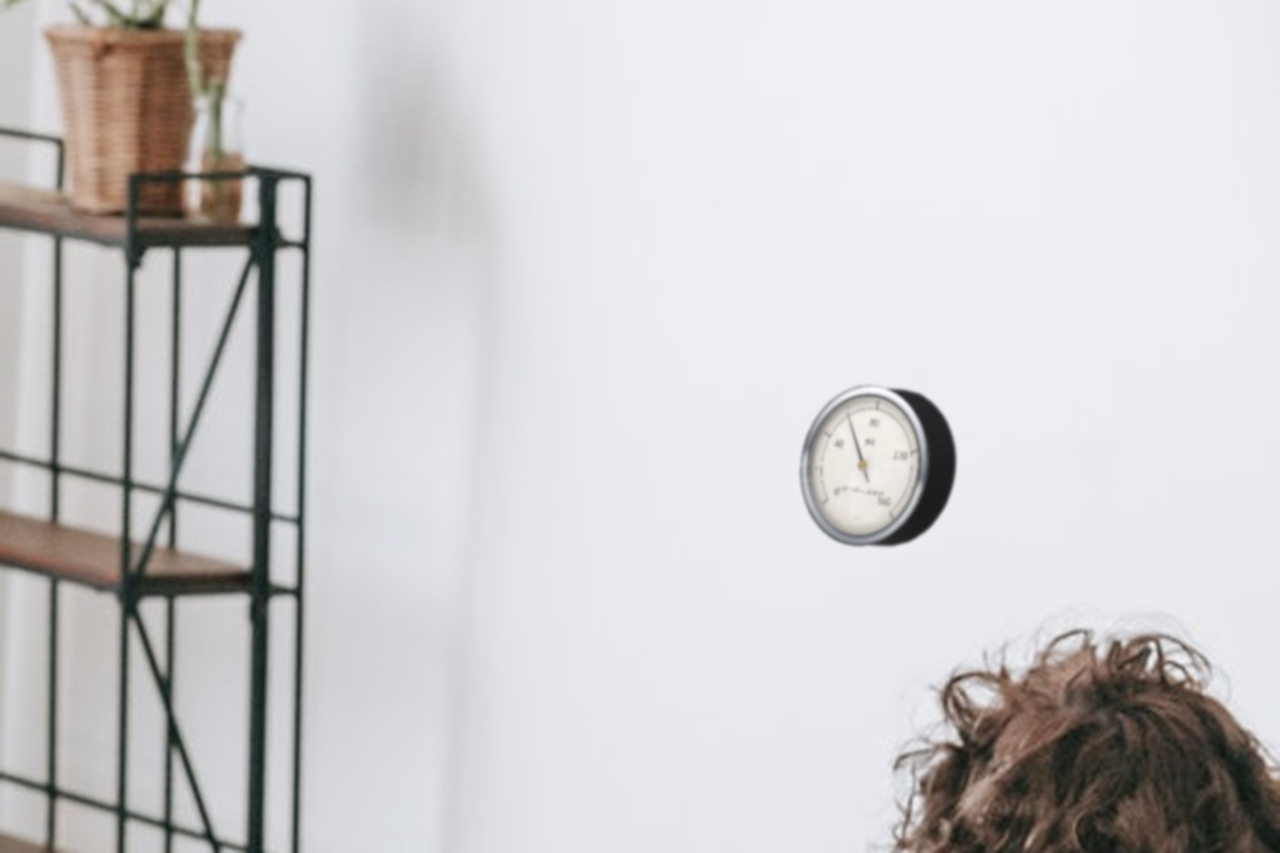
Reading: 60 psi
